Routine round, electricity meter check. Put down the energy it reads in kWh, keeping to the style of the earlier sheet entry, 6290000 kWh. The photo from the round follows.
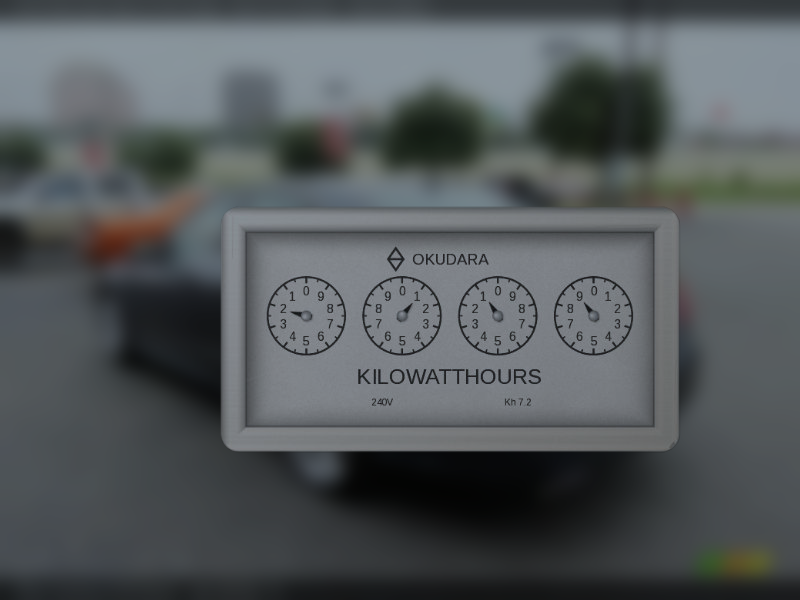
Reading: 2109 kWh
